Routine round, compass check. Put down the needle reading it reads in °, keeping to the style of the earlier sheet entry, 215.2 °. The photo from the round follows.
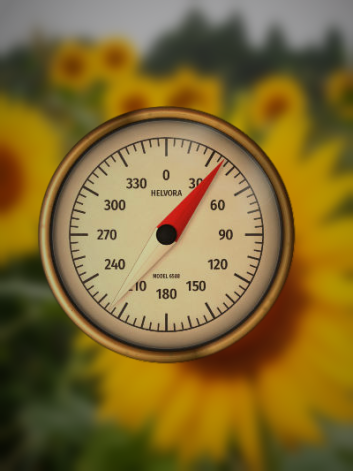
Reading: 37.5 °
